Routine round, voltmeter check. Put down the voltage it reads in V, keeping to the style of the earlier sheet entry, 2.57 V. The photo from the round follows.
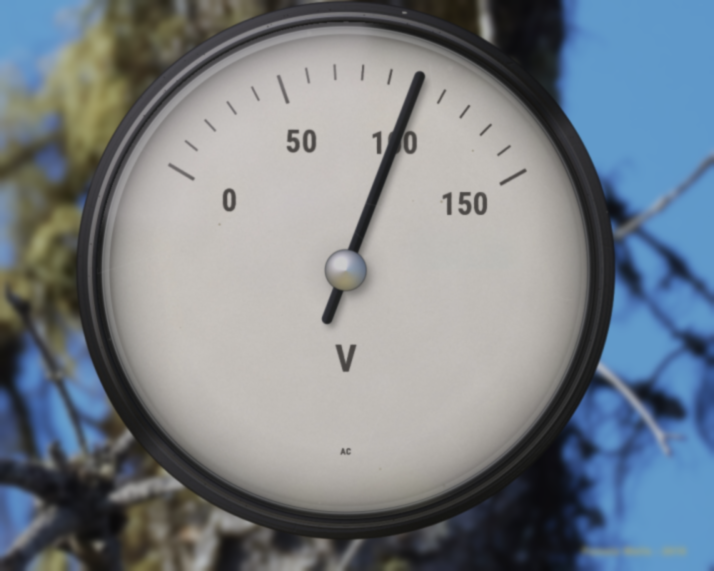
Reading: 100 V
